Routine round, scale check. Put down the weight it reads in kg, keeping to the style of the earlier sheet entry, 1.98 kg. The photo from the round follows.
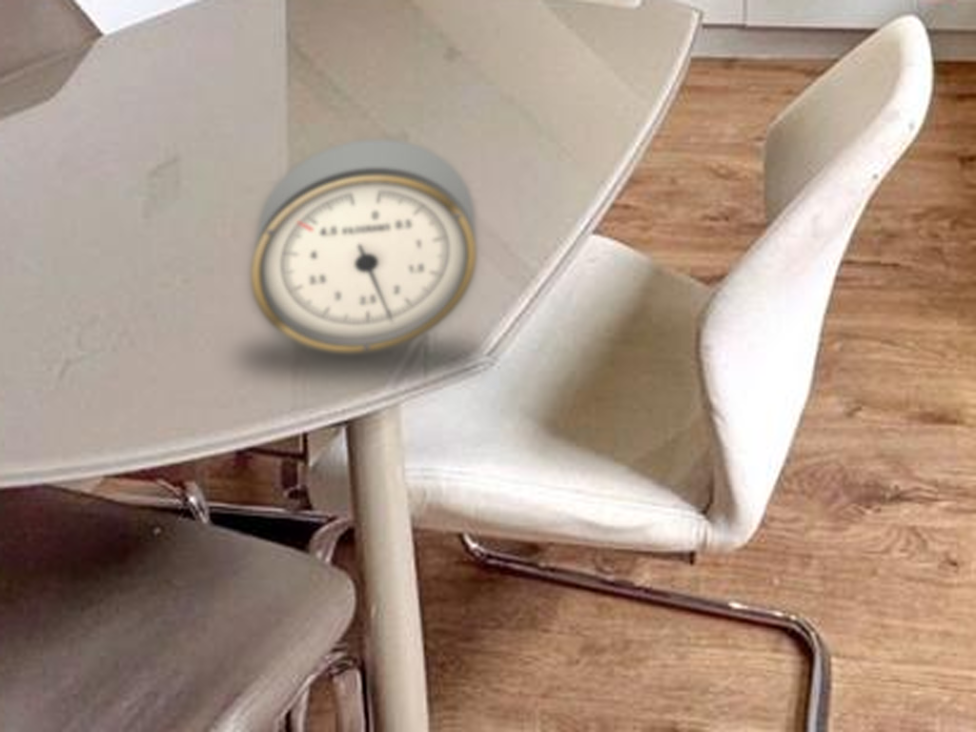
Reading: 2.25 kg
